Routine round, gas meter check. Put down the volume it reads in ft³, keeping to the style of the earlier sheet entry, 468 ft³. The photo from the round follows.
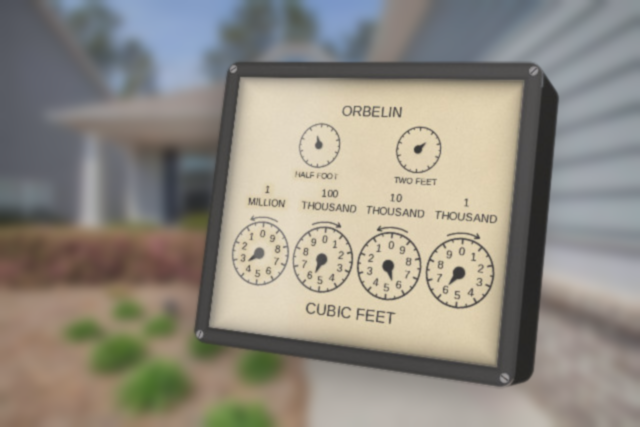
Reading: 355600 ft³
